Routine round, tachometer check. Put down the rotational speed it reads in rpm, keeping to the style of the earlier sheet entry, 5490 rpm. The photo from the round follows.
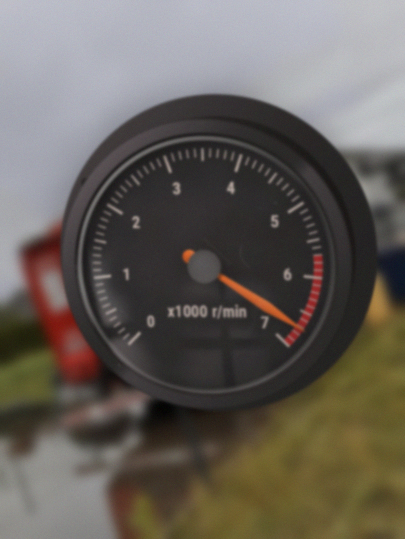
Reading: 6700 rpm
